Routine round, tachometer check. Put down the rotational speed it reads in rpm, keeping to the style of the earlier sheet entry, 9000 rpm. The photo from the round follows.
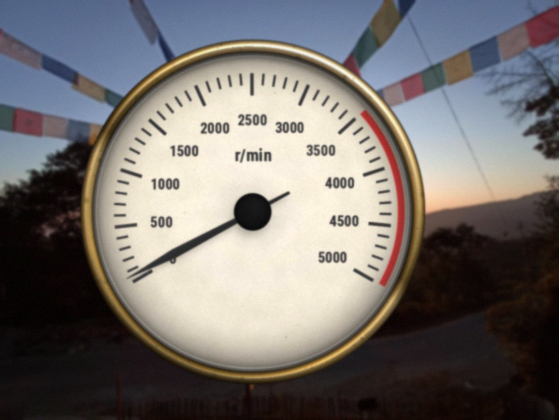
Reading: 50 rpm
